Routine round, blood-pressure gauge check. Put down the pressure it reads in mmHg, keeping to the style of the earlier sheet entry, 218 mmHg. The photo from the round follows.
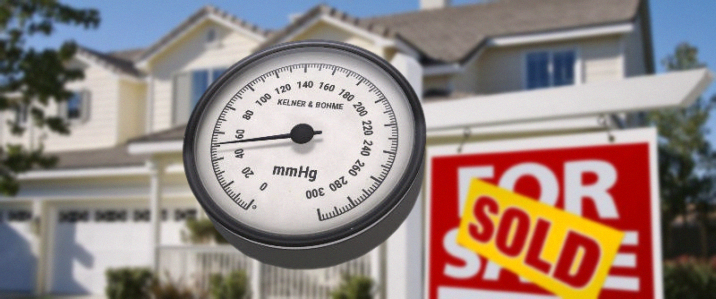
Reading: 50 mmHg
